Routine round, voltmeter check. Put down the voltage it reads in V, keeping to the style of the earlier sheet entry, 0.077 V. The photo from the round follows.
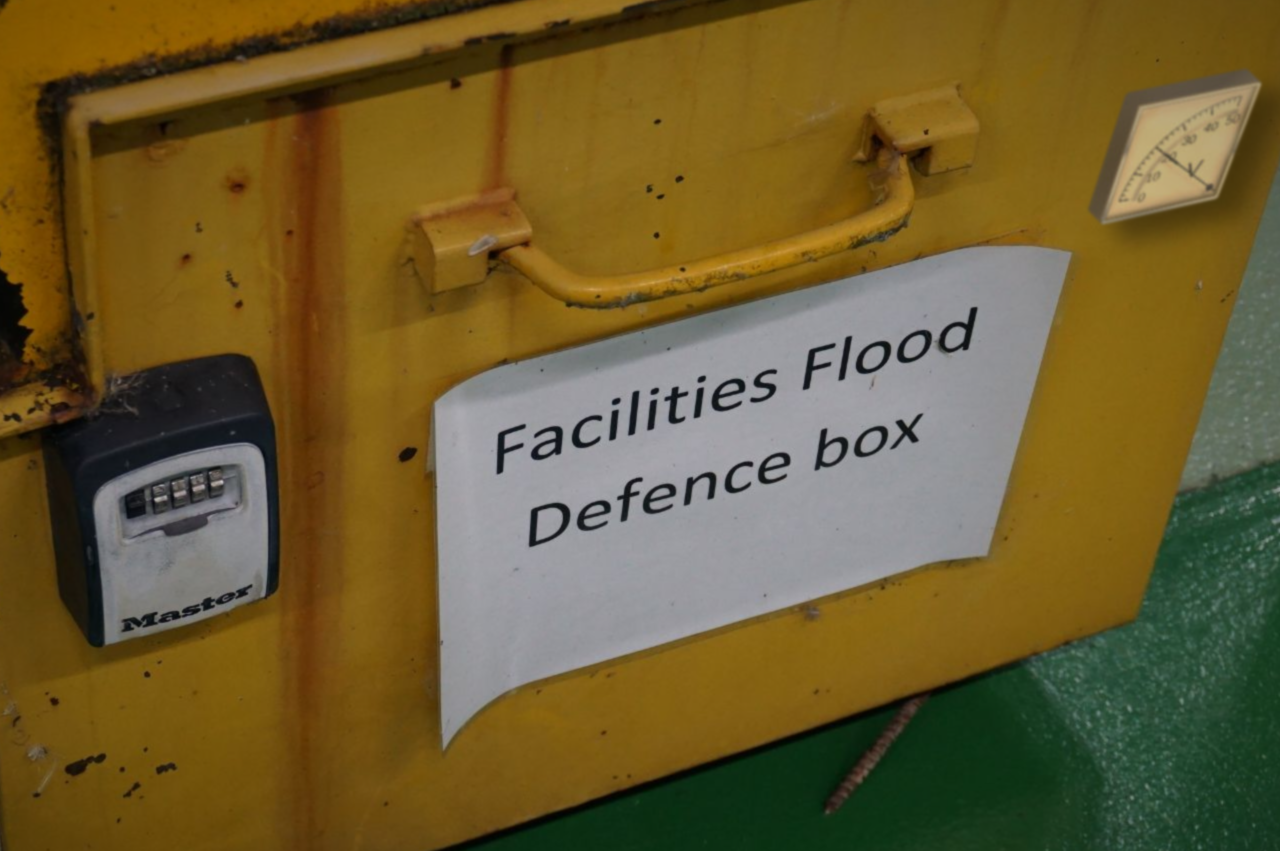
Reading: 20 V
